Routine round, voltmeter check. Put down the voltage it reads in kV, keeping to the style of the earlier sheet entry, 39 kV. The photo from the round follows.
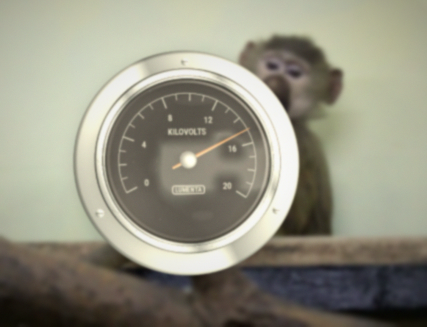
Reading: 15 kV
